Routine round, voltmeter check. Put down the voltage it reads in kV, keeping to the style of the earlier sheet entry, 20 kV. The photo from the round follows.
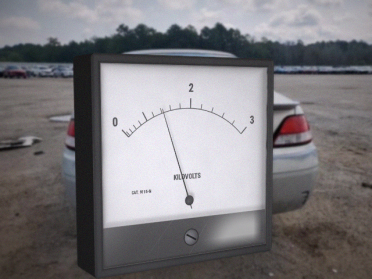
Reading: 1.4 kV
